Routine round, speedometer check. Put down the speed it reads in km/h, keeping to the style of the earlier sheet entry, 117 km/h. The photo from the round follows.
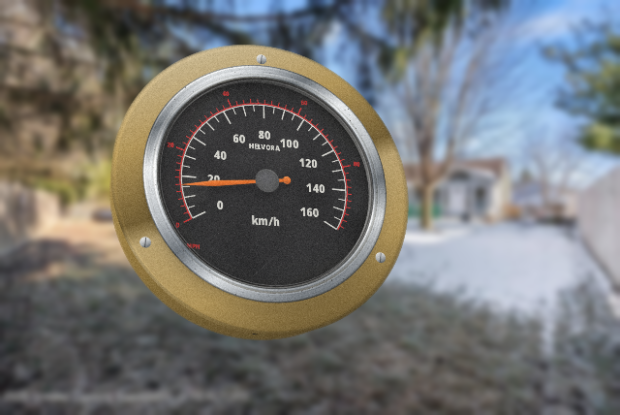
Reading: 15 km/h
